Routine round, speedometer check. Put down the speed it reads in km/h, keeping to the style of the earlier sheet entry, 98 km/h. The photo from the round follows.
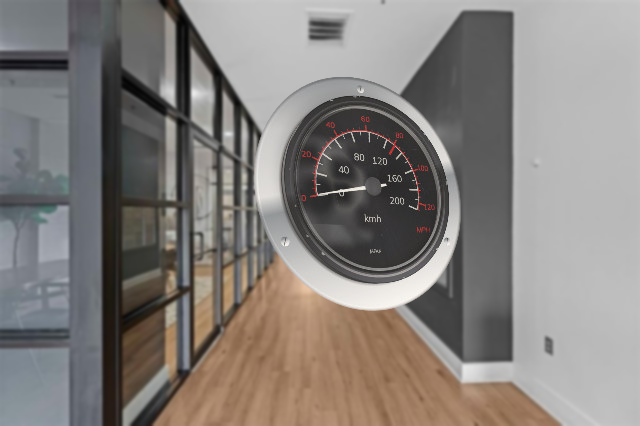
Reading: 0 km/h
